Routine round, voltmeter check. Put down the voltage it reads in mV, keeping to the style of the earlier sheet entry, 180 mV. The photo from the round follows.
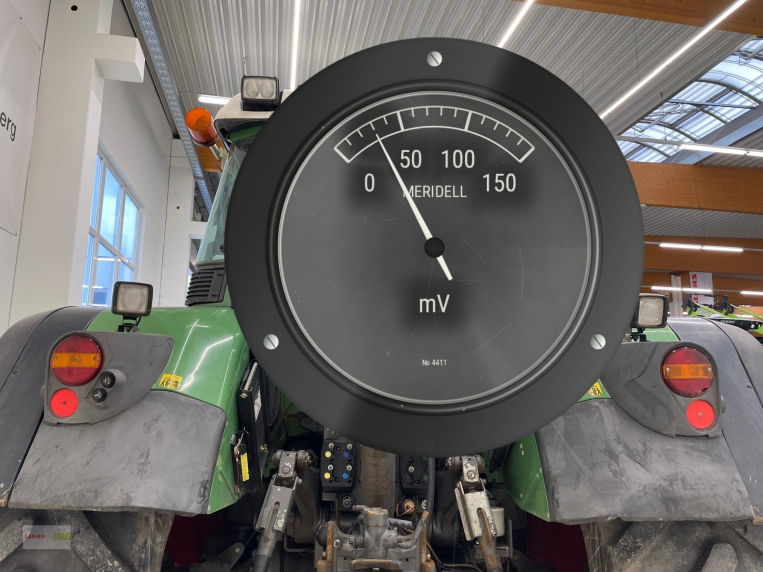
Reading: 30 mV
